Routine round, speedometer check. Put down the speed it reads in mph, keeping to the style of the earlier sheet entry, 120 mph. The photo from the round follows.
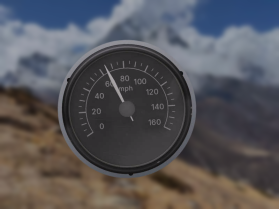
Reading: 65 mph
